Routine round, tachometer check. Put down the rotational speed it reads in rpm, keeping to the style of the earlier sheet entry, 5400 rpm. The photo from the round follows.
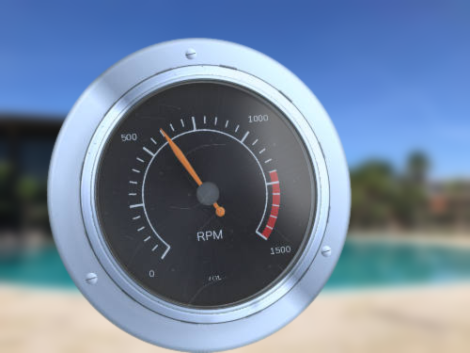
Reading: 600 rpm
